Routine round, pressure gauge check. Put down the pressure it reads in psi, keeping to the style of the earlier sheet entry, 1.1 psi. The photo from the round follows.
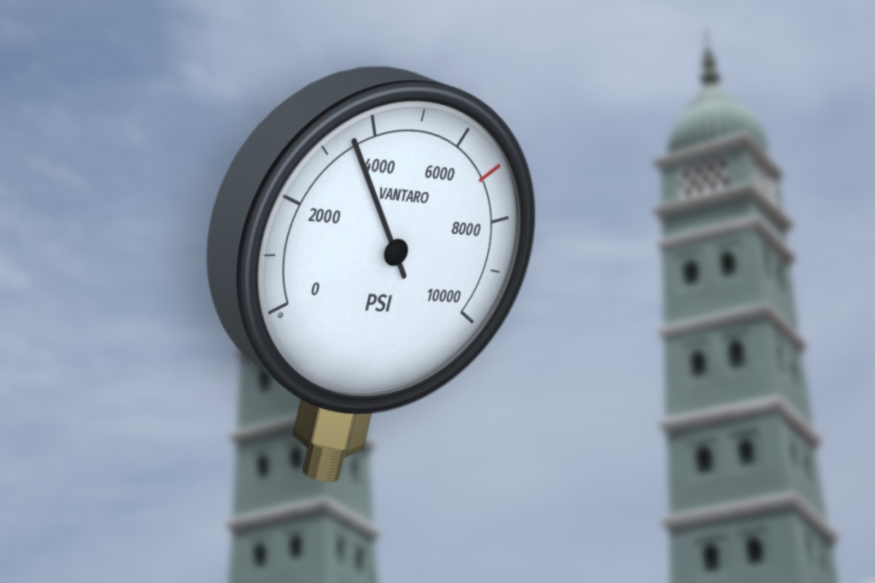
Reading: 3500 psi
